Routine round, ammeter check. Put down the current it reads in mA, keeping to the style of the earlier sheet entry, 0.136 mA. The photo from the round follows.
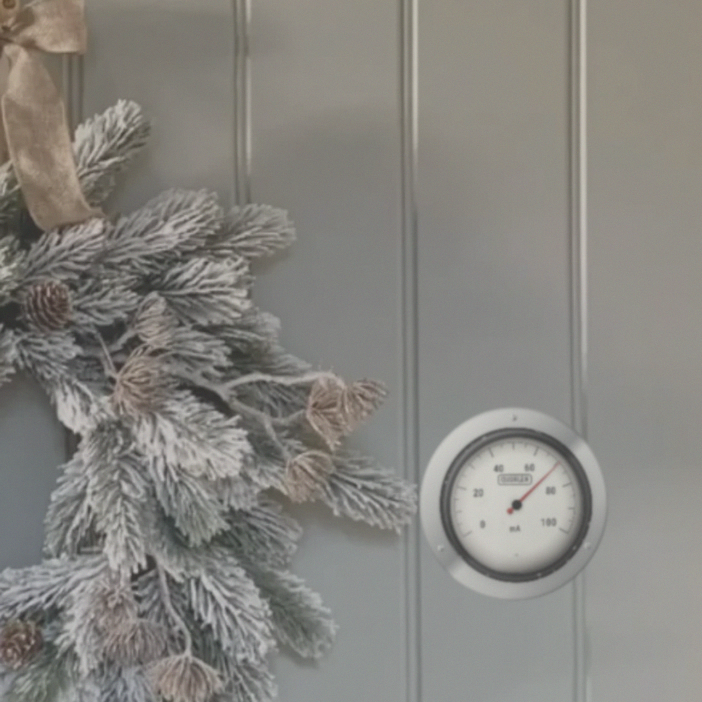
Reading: 70 mA
